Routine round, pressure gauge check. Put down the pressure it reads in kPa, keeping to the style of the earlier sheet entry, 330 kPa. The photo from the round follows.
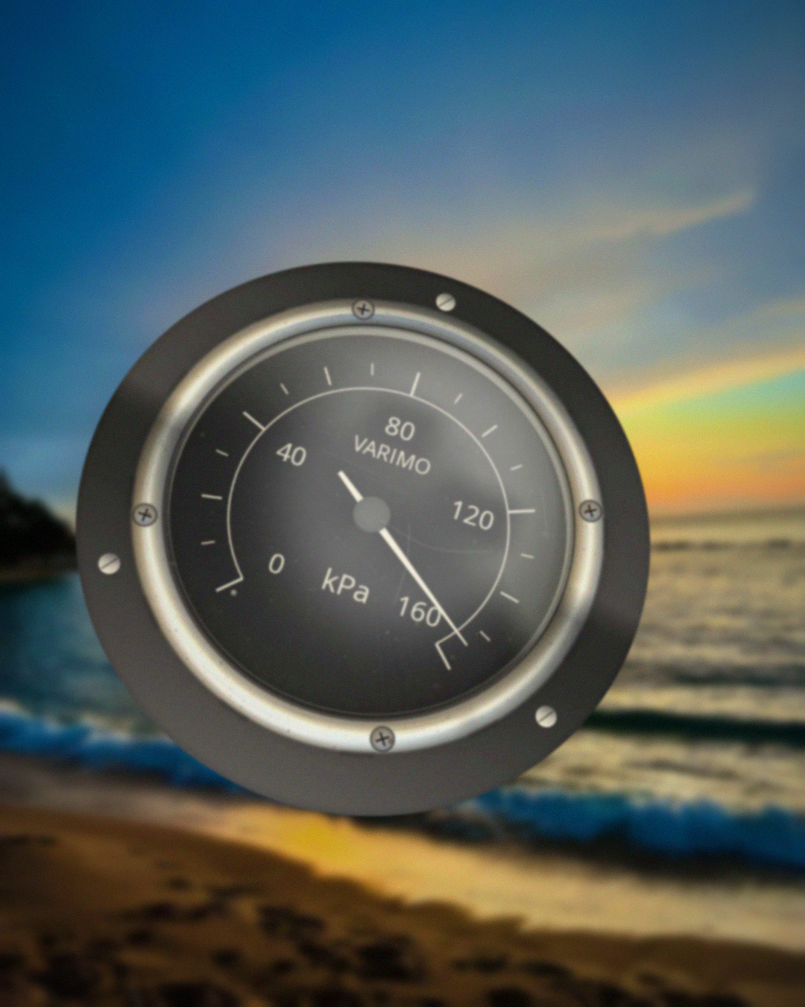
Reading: 155 kPa
